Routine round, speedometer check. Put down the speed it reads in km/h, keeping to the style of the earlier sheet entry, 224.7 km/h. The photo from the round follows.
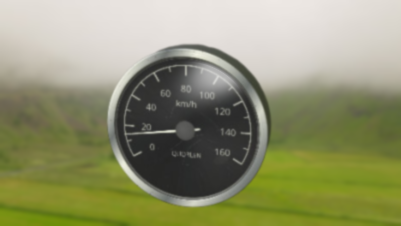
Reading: 15 km/h
